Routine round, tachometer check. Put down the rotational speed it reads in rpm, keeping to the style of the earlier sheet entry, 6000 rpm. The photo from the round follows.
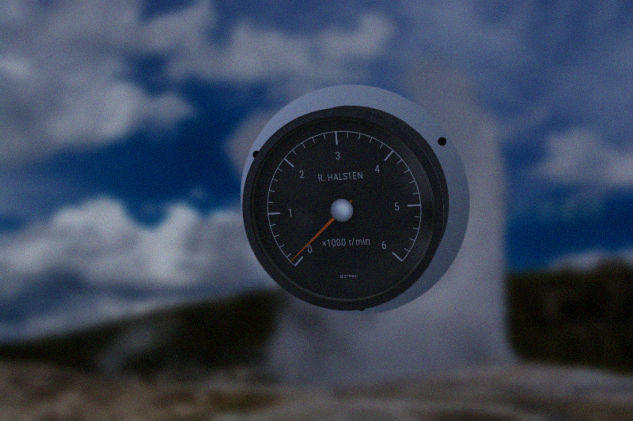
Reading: 100 rpm
